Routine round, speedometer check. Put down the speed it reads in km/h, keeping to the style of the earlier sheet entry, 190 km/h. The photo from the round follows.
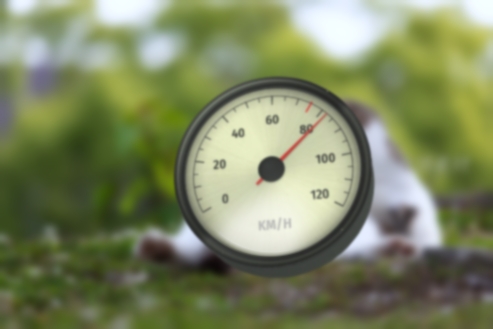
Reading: 82.5 km/h
